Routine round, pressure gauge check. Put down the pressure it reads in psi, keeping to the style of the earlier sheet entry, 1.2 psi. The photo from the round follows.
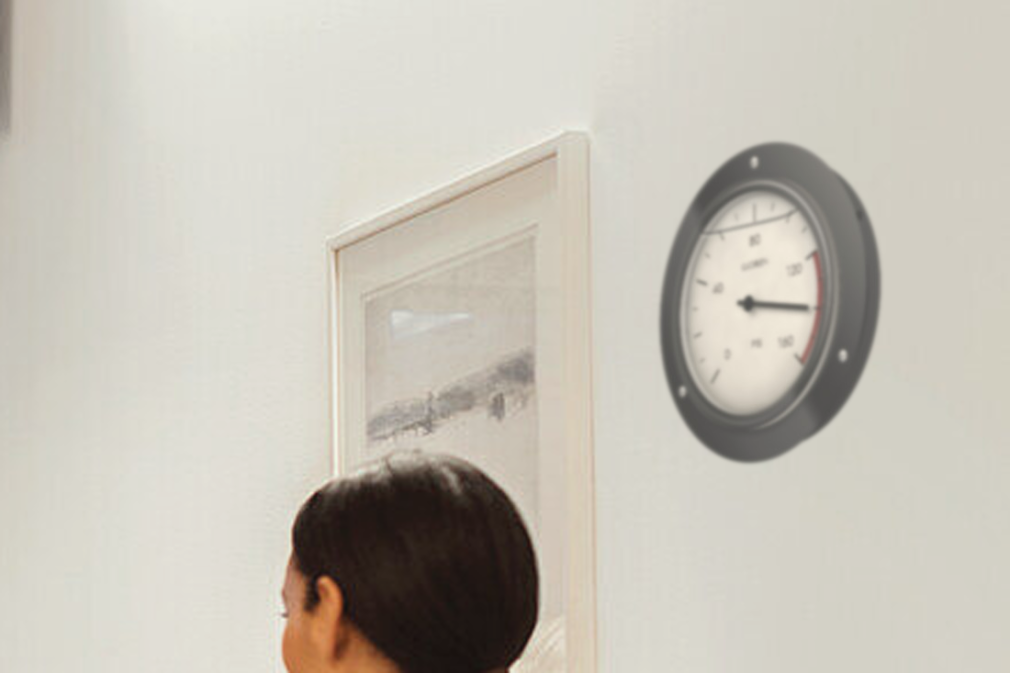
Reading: 140 psi
